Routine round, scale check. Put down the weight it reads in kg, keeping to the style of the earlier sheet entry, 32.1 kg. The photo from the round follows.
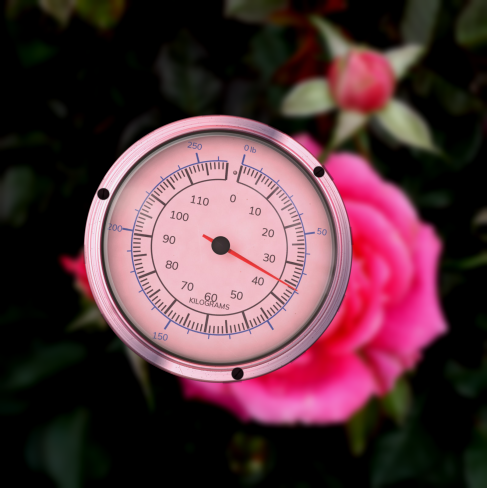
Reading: 36 kg
